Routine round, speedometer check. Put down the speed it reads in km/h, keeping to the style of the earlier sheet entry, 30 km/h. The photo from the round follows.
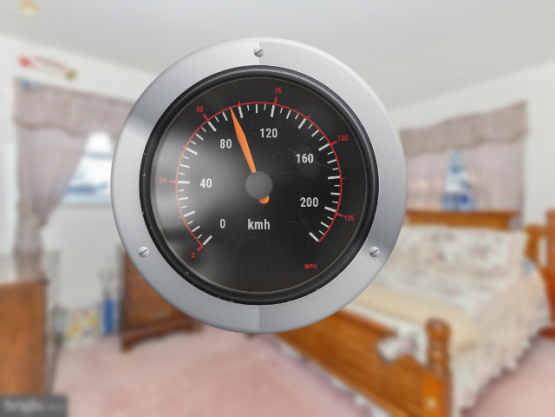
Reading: 95 km/h
